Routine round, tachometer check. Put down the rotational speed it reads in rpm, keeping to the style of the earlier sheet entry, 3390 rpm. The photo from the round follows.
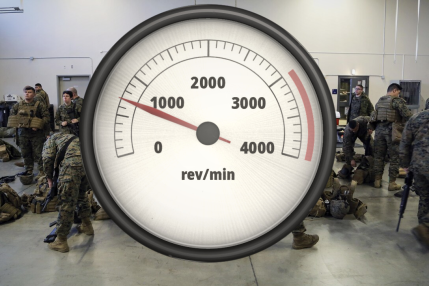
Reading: 700 rpm
